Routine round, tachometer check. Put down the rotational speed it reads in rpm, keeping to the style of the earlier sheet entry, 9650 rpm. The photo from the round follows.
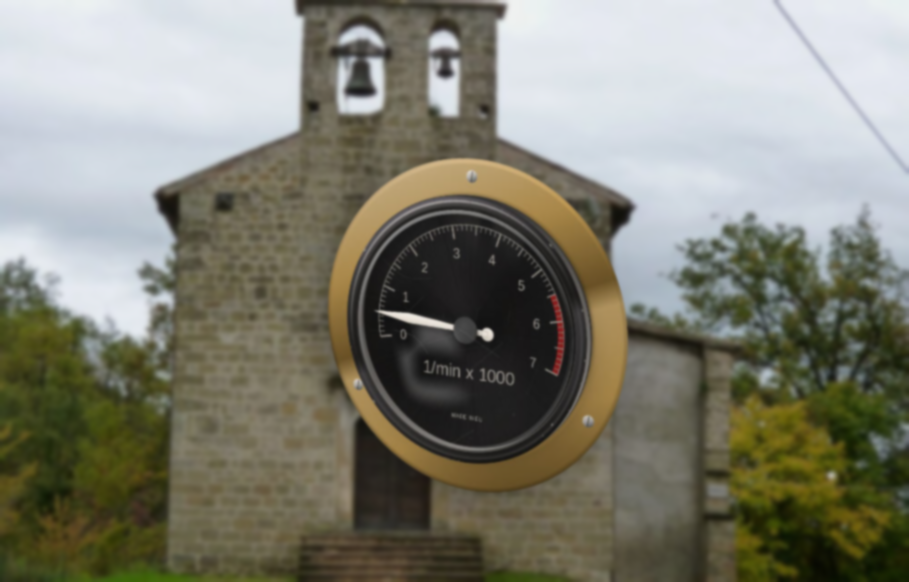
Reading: 500 rpm
